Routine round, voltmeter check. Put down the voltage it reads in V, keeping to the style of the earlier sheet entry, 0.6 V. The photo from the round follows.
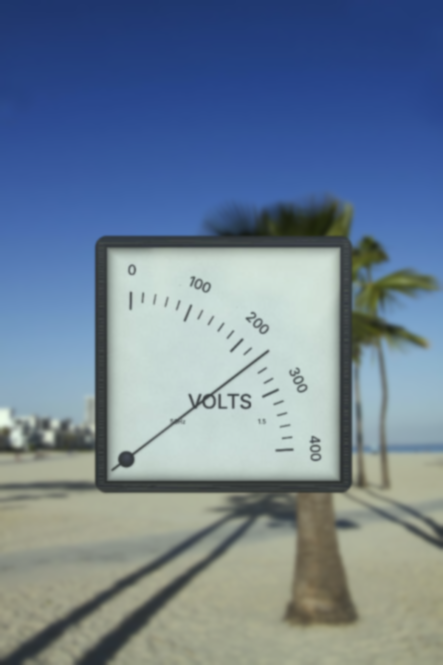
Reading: 240 V
